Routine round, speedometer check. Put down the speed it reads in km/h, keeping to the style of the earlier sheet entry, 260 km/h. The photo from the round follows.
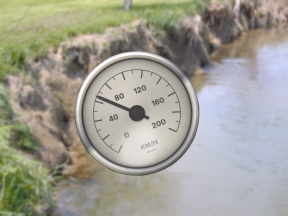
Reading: 65 km/h
